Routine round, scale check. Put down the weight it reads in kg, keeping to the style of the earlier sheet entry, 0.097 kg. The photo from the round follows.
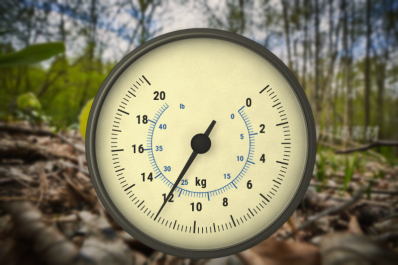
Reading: 12 kg
